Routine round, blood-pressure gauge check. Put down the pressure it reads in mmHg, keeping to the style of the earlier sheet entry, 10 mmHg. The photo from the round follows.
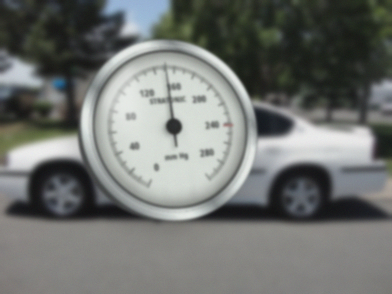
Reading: 150 mmHg
